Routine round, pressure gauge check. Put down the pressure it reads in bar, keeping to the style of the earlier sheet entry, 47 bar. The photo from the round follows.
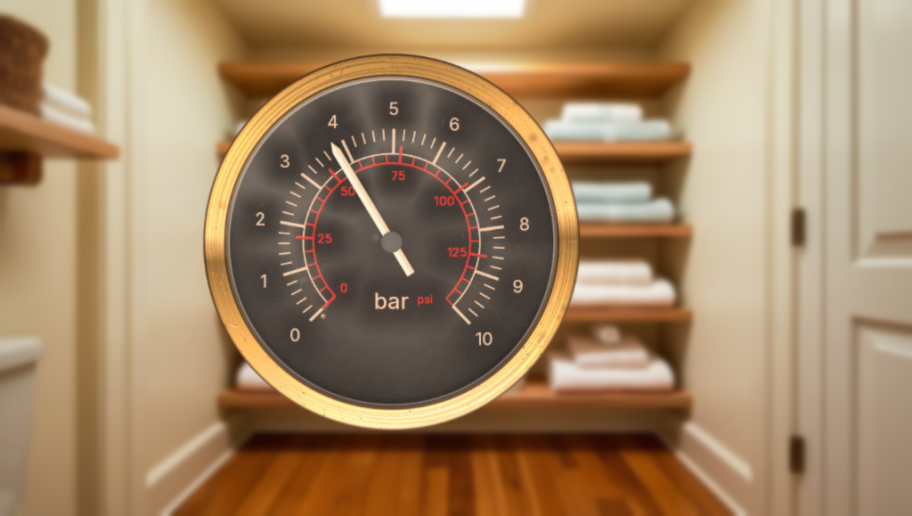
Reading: 3.8 bar
